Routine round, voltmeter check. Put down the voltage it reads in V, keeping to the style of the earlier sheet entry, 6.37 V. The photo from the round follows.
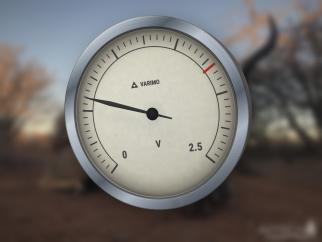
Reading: 0.6 V
